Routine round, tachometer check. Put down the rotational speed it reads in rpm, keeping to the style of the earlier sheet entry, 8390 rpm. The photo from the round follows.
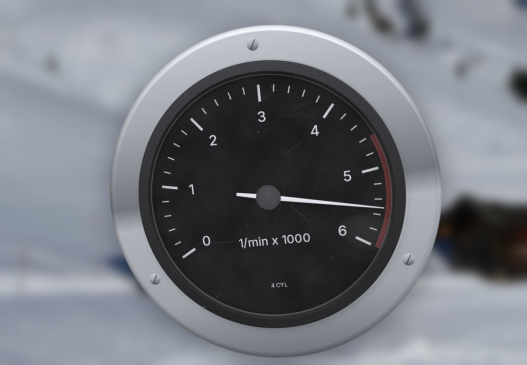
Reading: 5500 rpm
